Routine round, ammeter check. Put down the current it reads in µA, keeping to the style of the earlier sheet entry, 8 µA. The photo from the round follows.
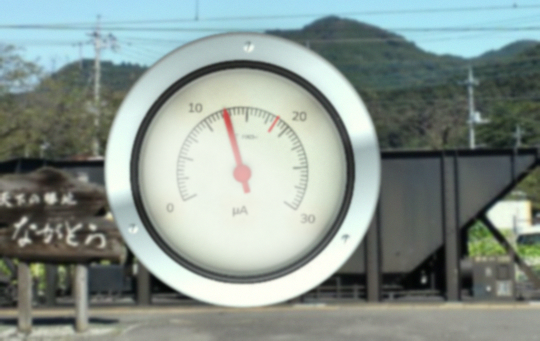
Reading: 12.5 µA
